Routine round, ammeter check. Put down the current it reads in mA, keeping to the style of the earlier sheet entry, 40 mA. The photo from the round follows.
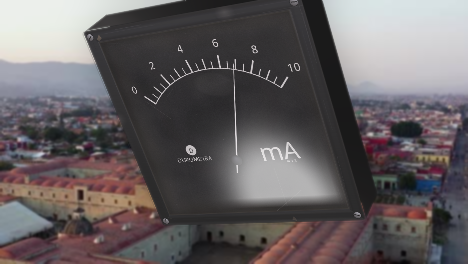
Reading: 7 mA
